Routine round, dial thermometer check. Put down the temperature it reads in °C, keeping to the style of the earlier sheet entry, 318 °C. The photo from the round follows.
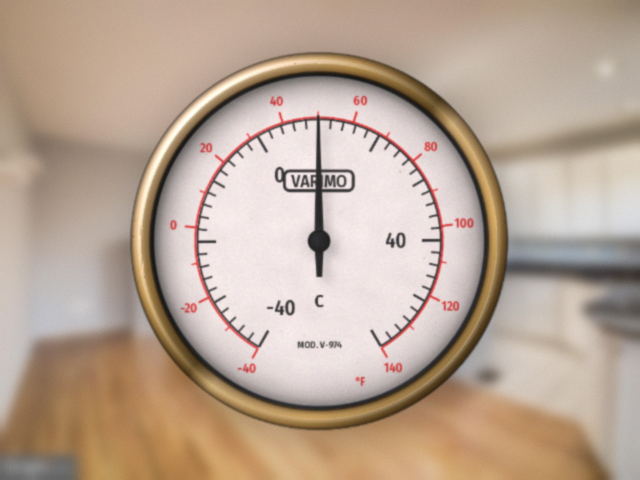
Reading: 10 °C
